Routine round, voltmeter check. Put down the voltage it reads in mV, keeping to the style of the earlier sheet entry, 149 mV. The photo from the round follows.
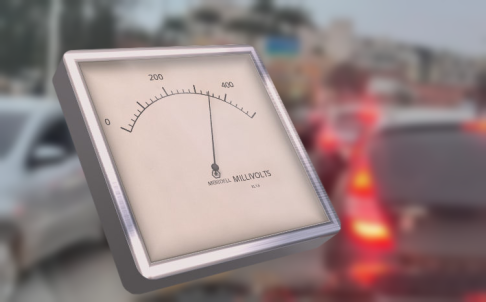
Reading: 340 mV
